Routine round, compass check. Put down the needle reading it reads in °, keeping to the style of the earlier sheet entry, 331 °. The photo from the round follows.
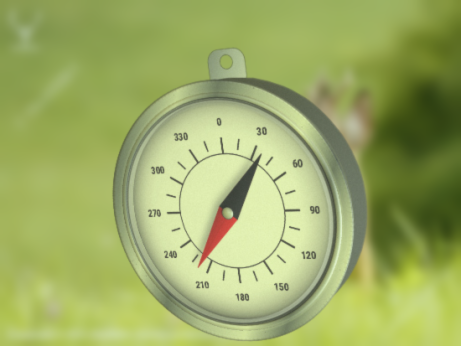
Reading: 217.5 °
